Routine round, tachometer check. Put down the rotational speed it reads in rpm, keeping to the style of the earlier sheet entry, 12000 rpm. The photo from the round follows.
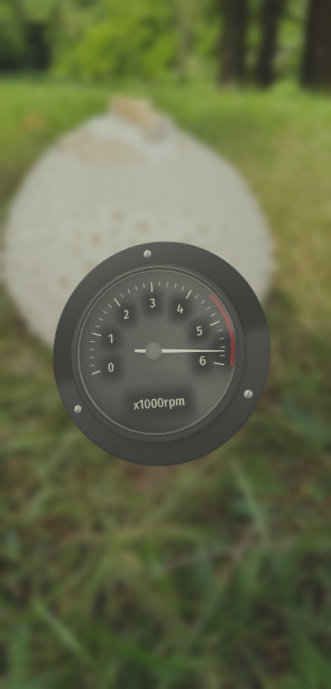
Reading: 5700 rpm
